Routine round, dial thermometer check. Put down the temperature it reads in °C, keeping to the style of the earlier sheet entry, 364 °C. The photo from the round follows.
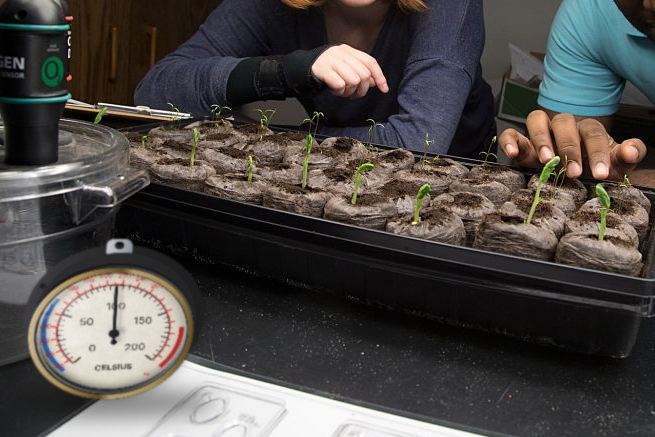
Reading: 100 °C
